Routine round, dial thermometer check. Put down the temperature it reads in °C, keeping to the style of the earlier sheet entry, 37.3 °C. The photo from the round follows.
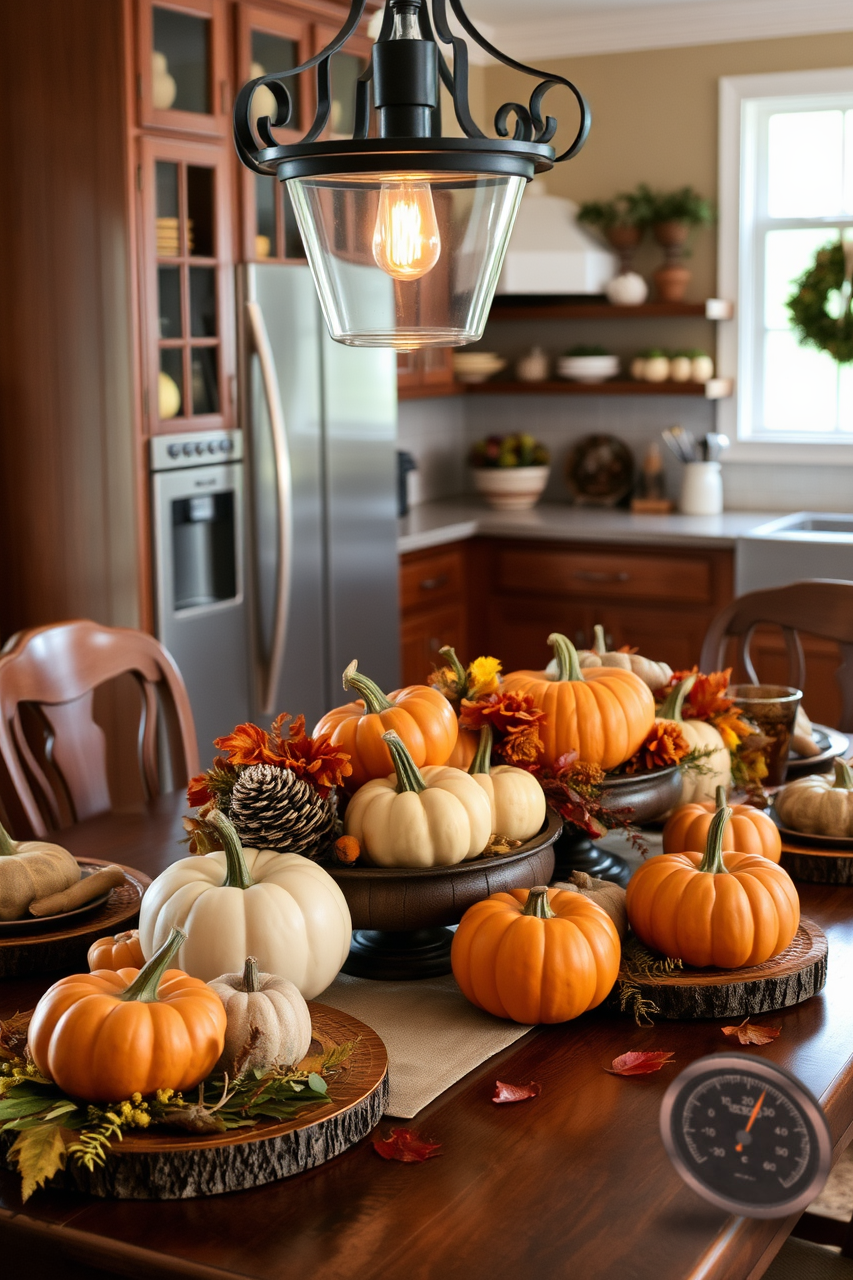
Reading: 25 °C
